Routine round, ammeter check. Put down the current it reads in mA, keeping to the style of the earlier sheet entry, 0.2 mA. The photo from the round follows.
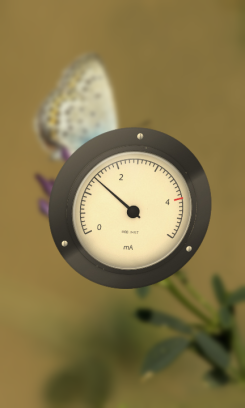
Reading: 1.4 mA
